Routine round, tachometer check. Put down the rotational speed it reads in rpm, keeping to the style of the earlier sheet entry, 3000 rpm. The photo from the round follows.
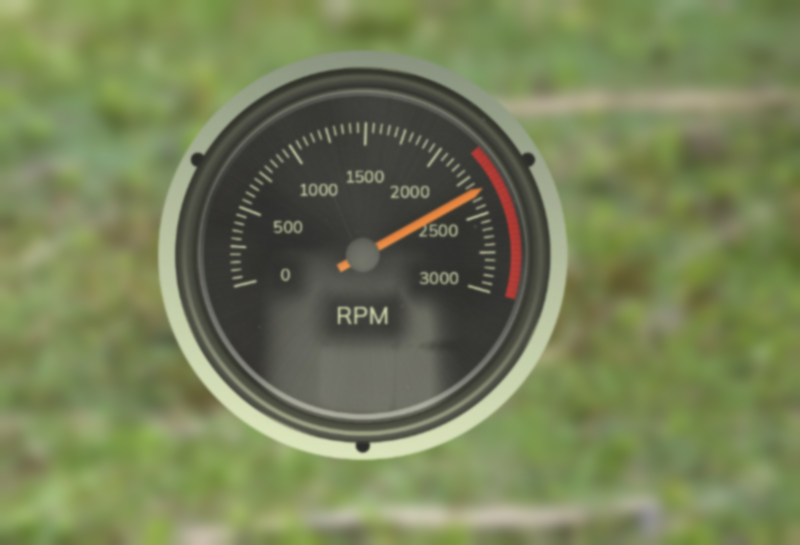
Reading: 2350 rpm
